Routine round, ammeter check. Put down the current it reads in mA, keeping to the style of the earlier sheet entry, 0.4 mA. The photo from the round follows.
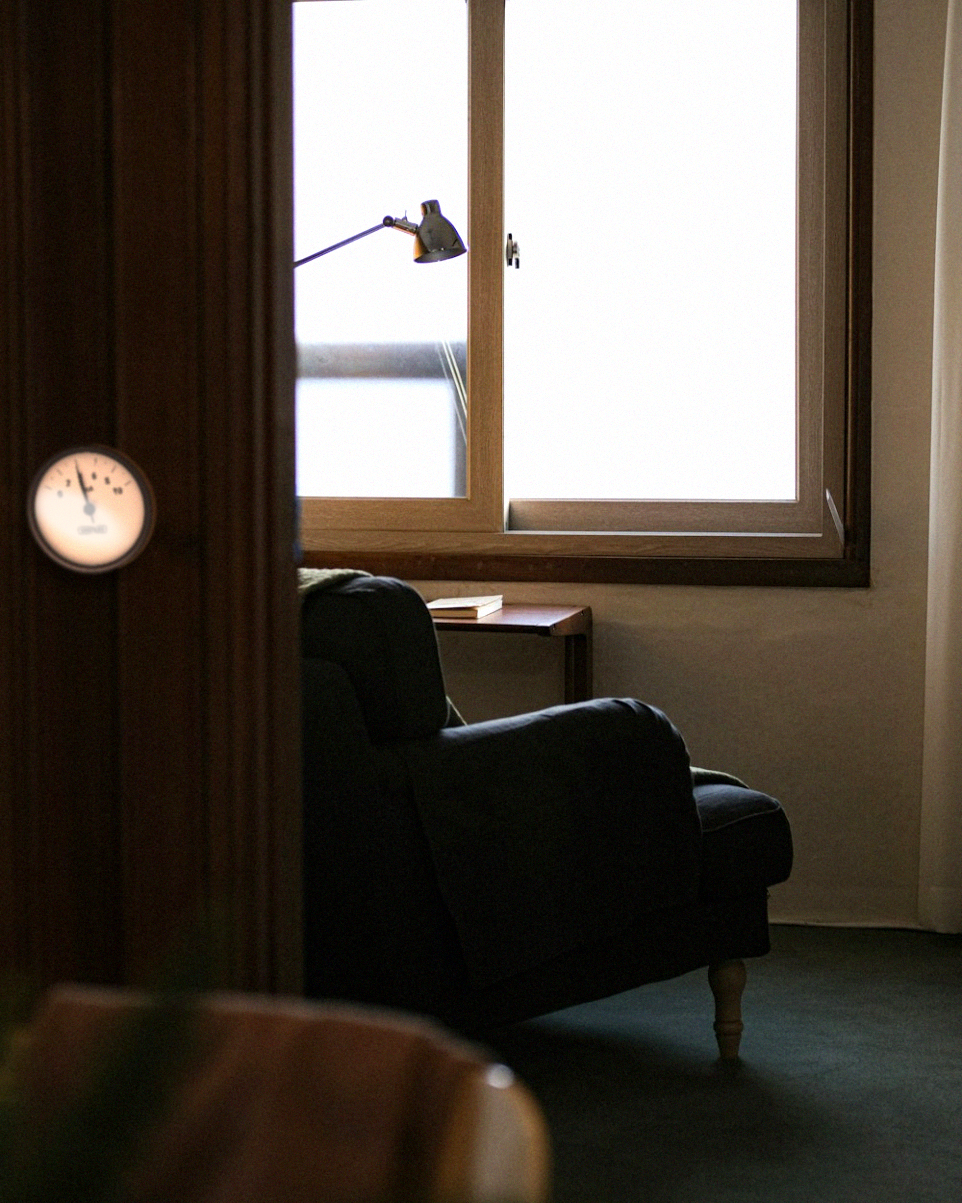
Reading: 4 mA
